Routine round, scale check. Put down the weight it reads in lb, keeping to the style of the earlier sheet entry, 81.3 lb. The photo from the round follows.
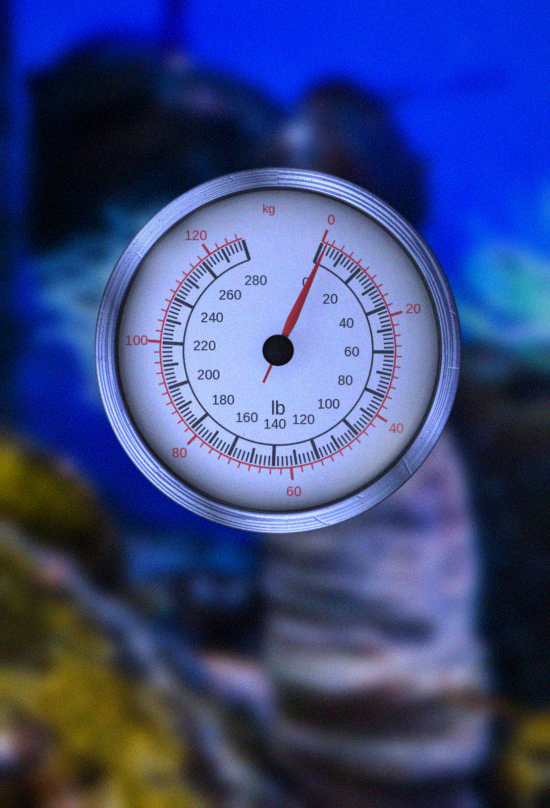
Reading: 2 lb
